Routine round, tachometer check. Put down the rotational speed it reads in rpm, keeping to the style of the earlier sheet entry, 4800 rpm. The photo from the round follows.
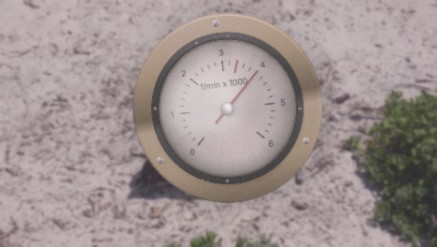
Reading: 4000 rpm
